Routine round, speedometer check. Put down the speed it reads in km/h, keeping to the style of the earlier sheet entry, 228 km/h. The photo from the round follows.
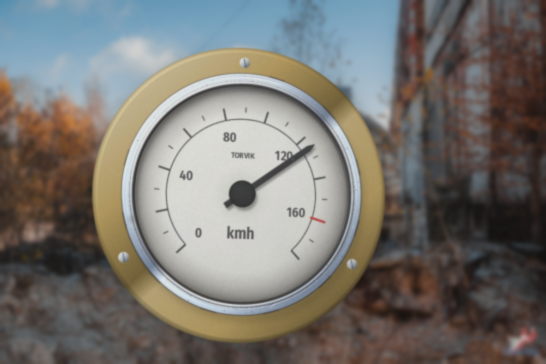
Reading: 125 km/h
